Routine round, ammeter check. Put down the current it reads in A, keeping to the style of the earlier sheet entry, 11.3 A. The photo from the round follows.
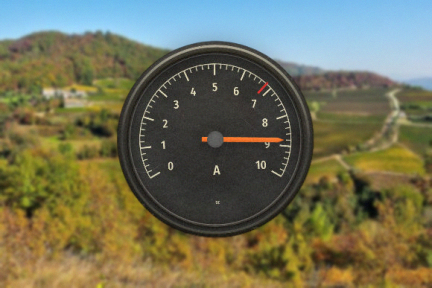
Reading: 8.8 A
